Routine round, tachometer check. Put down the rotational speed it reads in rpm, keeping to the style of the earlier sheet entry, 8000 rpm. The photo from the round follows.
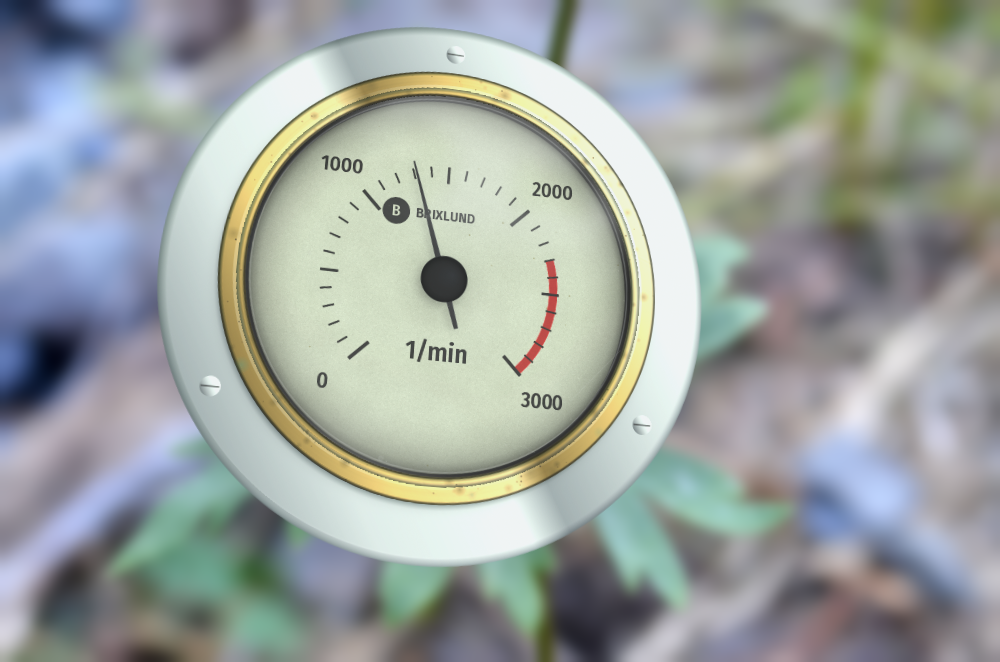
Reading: 1300 rpm
